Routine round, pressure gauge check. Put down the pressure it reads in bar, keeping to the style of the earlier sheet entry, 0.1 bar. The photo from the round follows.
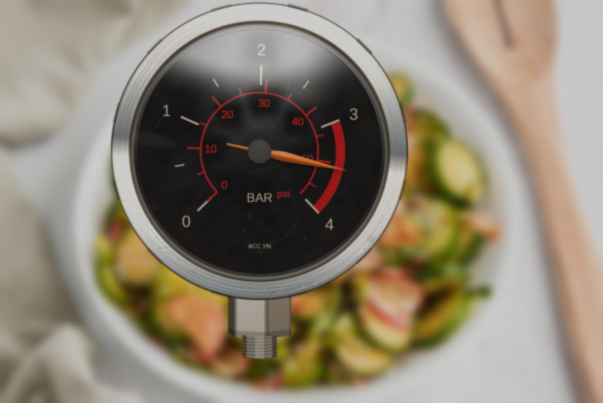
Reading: 3.5 bar
